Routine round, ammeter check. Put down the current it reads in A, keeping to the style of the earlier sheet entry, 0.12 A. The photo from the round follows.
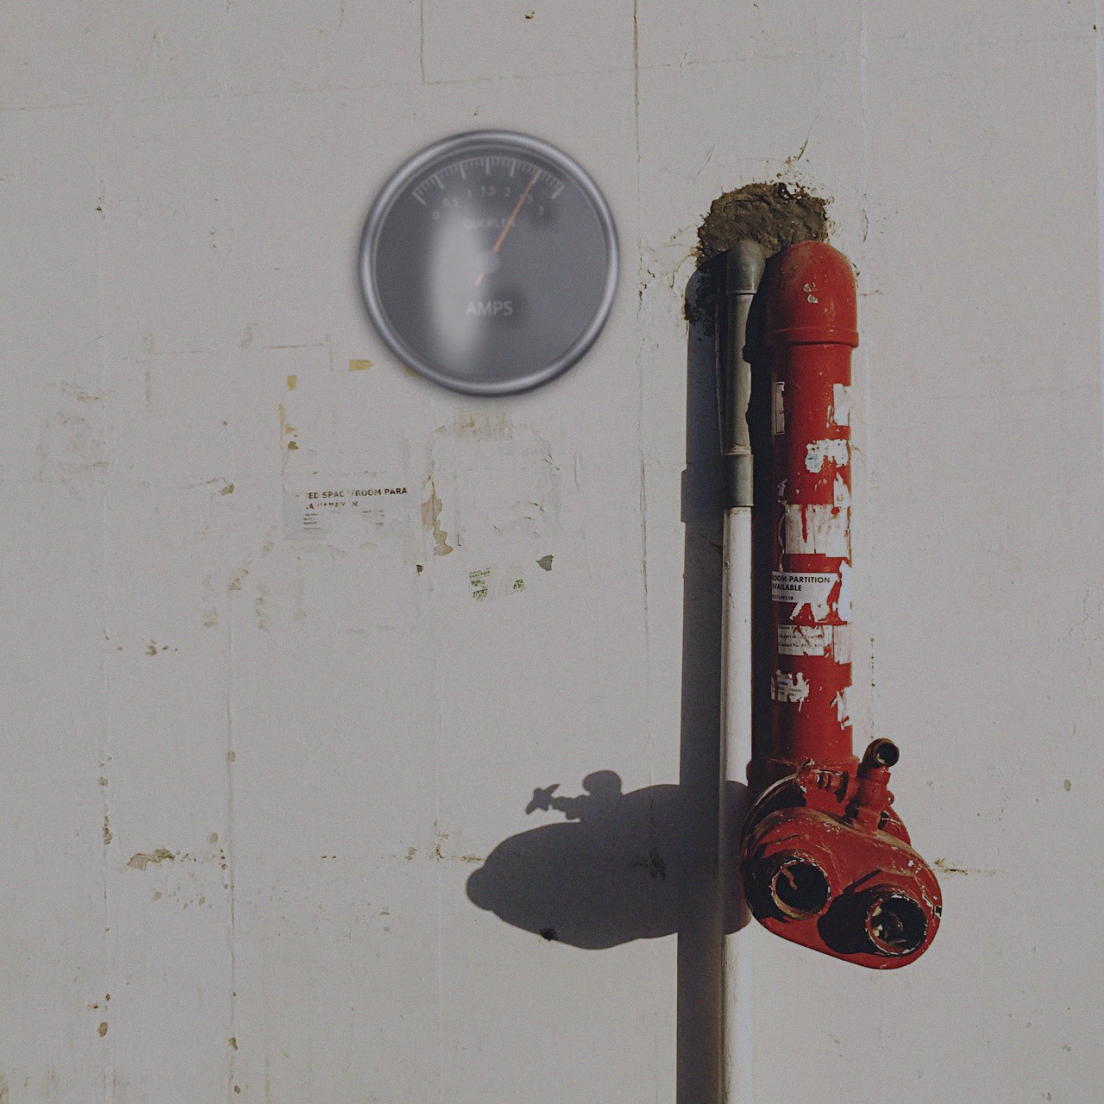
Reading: 2.5 A
